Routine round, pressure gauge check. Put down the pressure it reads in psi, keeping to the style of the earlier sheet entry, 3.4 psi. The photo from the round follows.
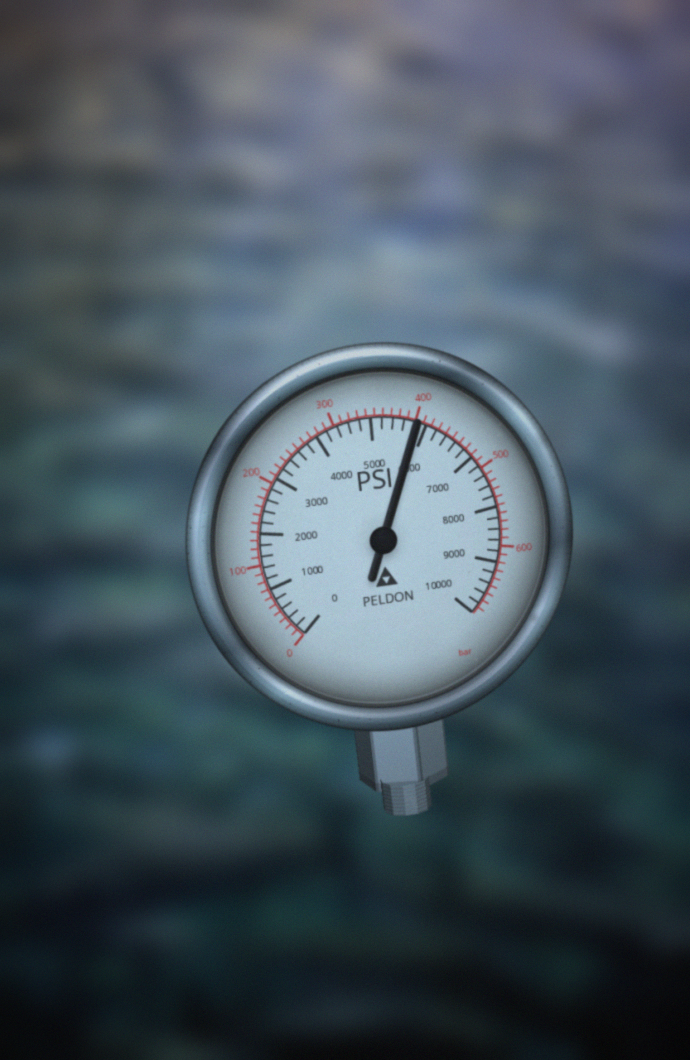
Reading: 5800 psi
